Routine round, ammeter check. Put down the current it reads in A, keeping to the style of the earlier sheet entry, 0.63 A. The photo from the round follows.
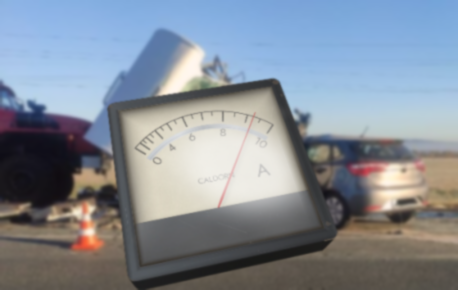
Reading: 9.25 A
